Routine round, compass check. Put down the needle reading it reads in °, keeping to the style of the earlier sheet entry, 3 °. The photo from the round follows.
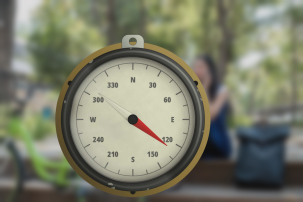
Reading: 127.5 °
